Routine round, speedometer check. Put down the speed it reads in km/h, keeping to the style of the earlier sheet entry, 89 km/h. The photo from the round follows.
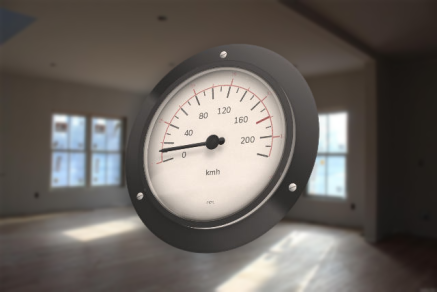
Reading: 10 km/h
